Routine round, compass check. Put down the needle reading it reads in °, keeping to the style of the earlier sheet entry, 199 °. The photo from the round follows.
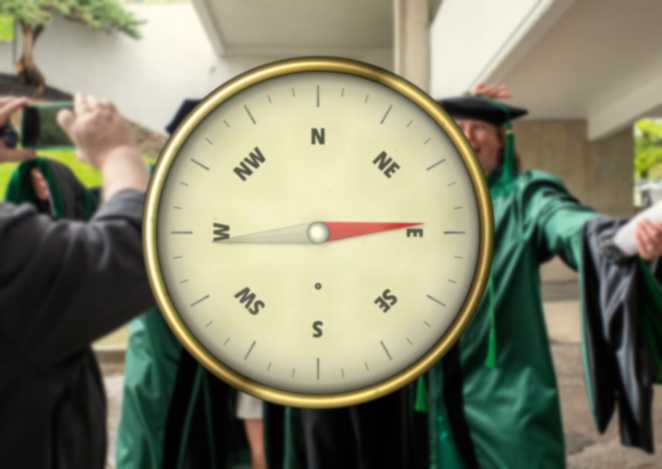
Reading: 85 °
